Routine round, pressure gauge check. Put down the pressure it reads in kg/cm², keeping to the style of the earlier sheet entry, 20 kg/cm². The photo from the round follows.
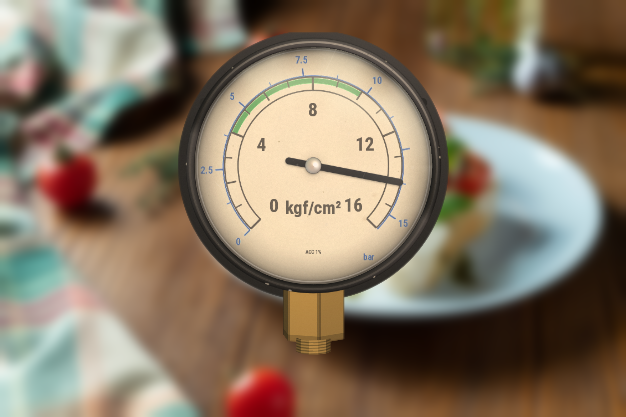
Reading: 14 kg/cm²
